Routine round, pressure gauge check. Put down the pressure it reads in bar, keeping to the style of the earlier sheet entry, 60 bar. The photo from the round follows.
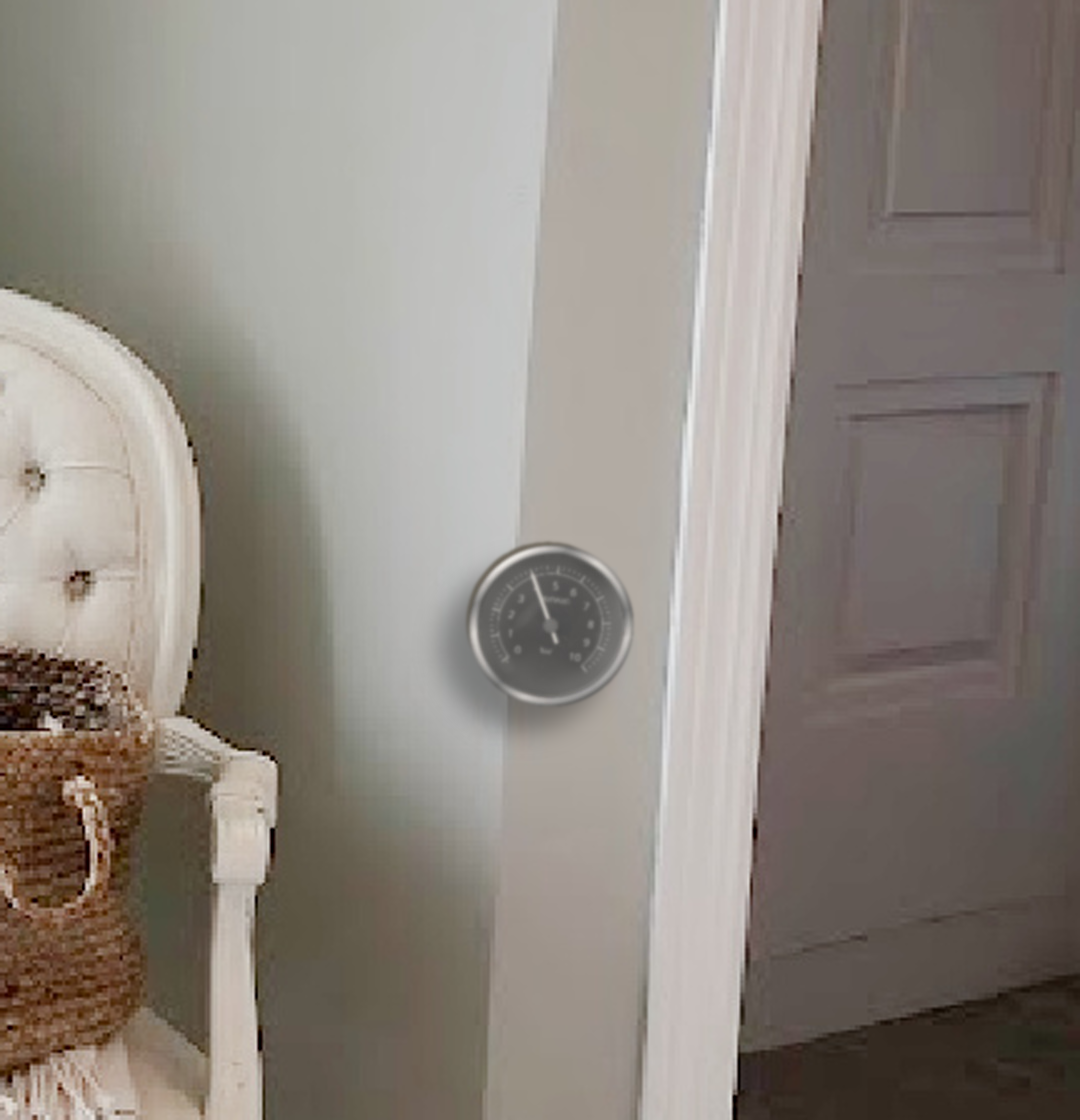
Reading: 4 bar
